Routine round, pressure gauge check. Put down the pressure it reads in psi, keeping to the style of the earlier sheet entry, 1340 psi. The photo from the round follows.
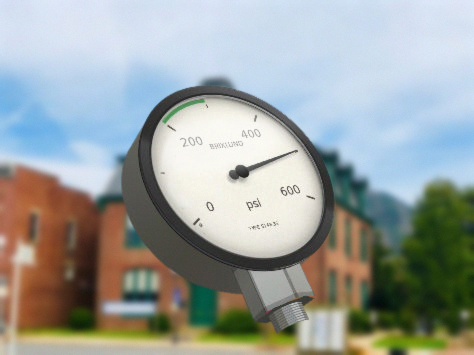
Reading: 500 psi
